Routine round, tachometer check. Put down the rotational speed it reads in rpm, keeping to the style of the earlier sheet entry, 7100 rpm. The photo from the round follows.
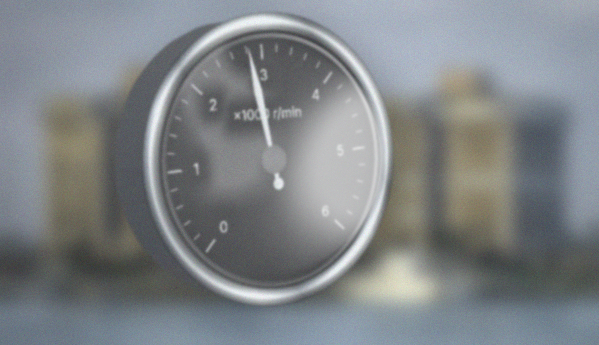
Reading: 2800 rpm
